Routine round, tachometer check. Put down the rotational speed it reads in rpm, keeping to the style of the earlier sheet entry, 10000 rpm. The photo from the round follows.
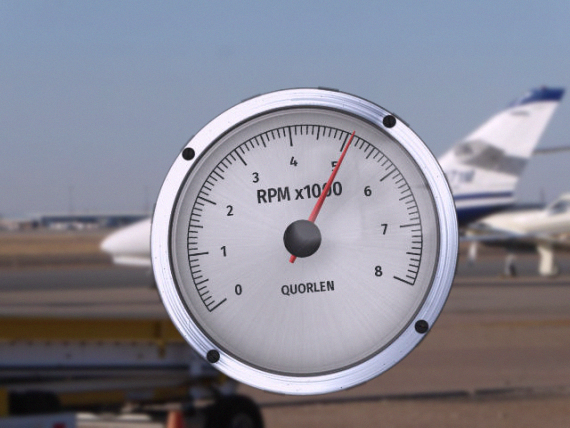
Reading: 5100 rpm
